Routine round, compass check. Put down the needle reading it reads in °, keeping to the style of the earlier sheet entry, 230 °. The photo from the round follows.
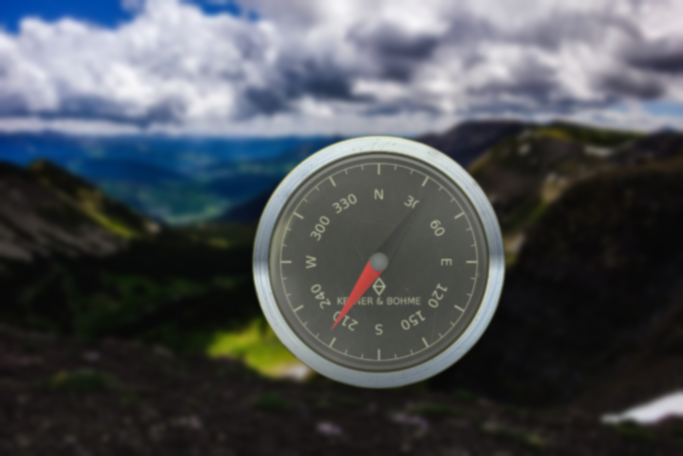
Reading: 215 °
